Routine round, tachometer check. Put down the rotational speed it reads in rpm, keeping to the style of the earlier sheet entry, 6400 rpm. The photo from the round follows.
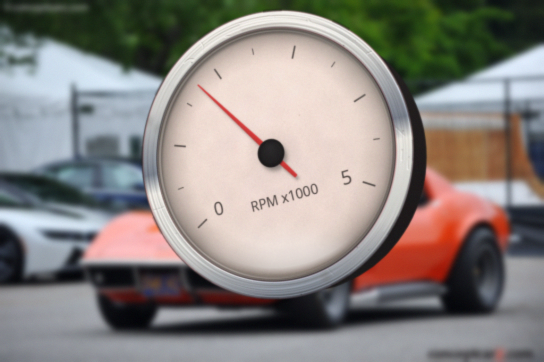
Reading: 1750 rpm
